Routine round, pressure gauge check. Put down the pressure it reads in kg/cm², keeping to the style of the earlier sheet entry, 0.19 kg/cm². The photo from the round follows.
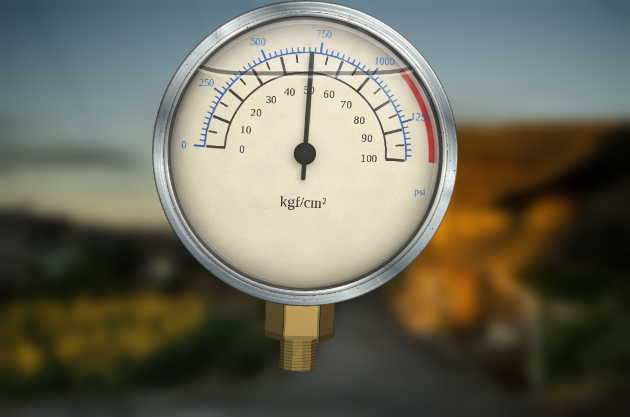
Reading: 50 kg/cm²
